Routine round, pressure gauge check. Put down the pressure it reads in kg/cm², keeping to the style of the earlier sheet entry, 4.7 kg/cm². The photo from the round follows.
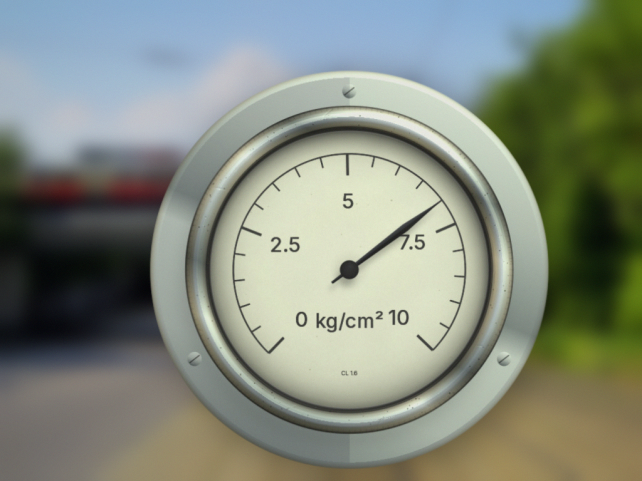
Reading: 7 kg/cm²
